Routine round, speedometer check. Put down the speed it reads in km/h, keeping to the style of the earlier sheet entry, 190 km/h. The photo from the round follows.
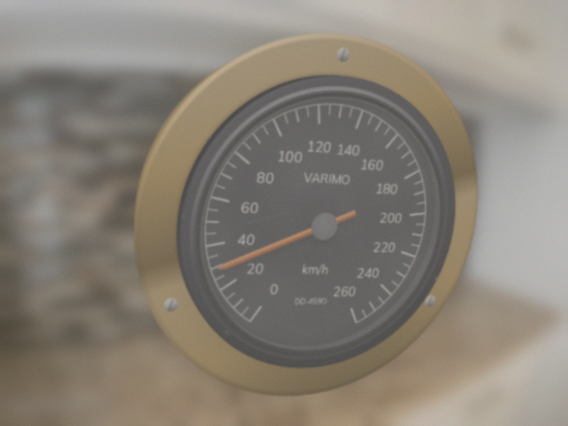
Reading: 30 km/h
